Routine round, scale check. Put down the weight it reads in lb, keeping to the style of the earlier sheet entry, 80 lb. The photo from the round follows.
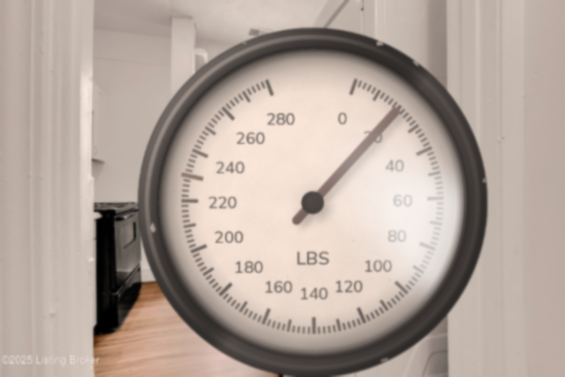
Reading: 20 lb
